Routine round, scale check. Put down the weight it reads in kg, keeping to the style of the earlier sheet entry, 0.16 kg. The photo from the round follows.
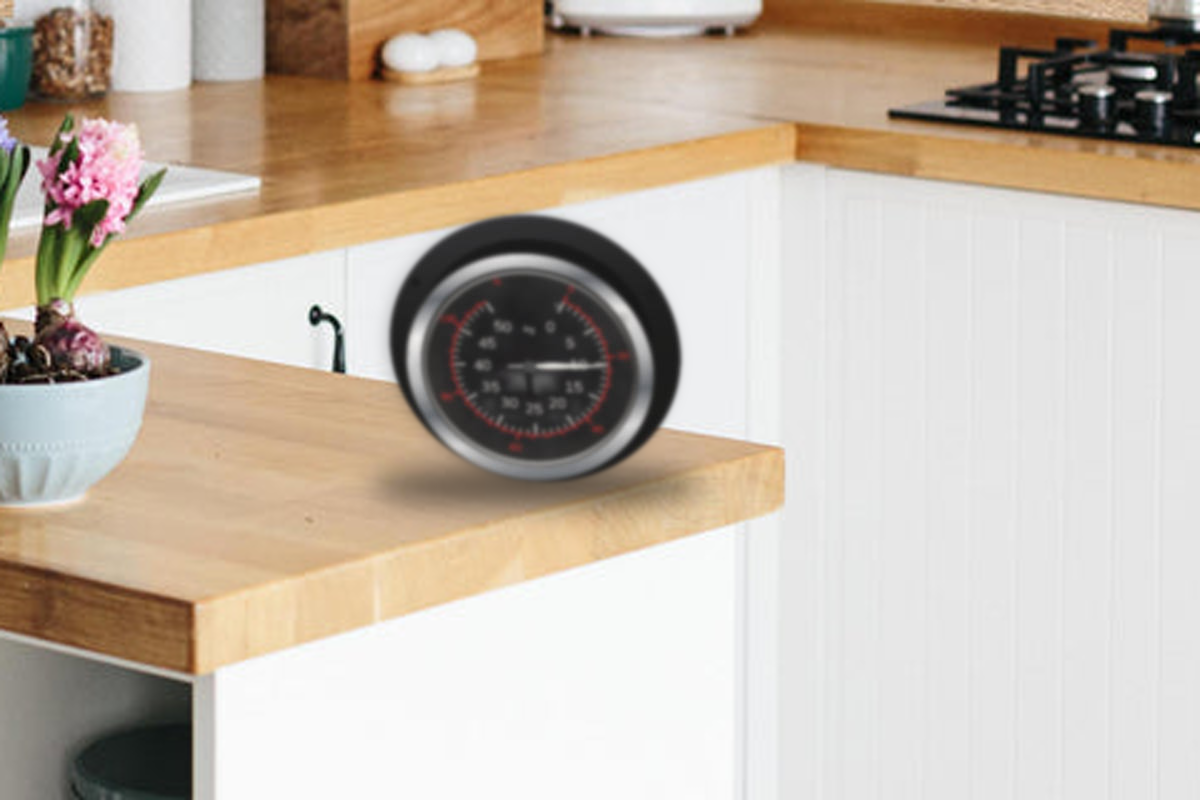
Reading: 10 kg
